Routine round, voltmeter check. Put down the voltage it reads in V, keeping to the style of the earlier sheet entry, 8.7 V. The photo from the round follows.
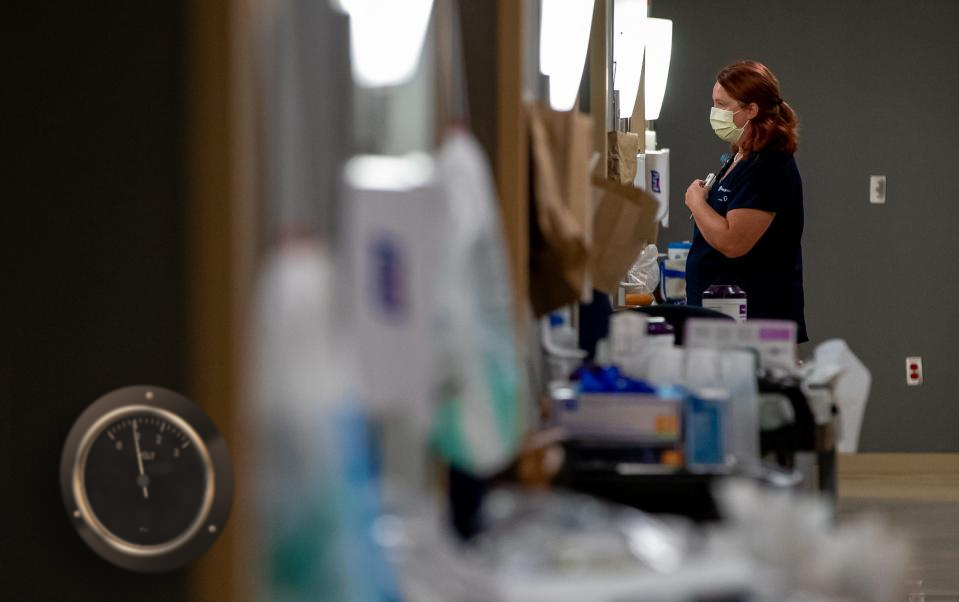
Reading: 1 V
